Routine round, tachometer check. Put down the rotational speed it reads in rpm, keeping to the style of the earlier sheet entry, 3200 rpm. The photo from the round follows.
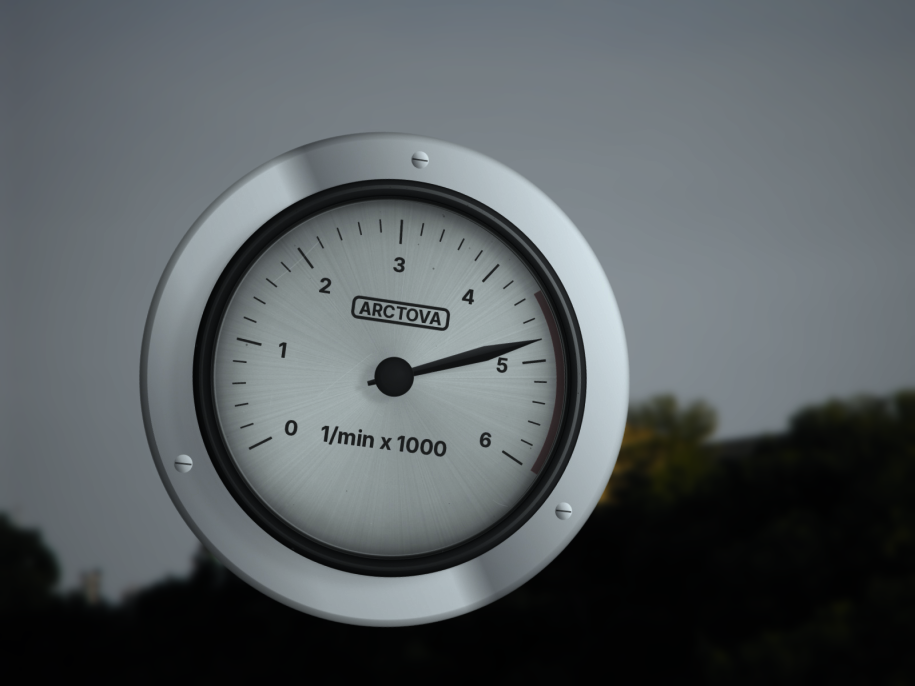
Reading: 4800 rpm
